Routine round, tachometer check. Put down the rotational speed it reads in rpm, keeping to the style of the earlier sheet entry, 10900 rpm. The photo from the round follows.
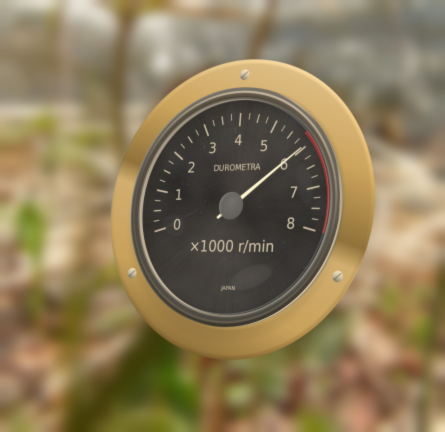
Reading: 6000 rpm
